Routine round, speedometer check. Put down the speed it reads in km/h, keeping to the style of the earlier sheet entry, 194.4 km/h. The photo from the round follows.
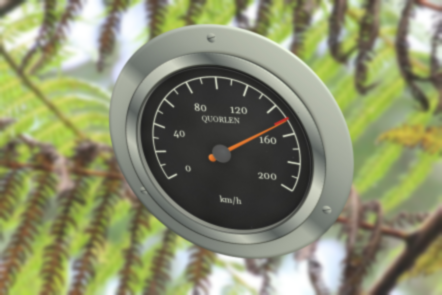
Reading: 150 km/h
